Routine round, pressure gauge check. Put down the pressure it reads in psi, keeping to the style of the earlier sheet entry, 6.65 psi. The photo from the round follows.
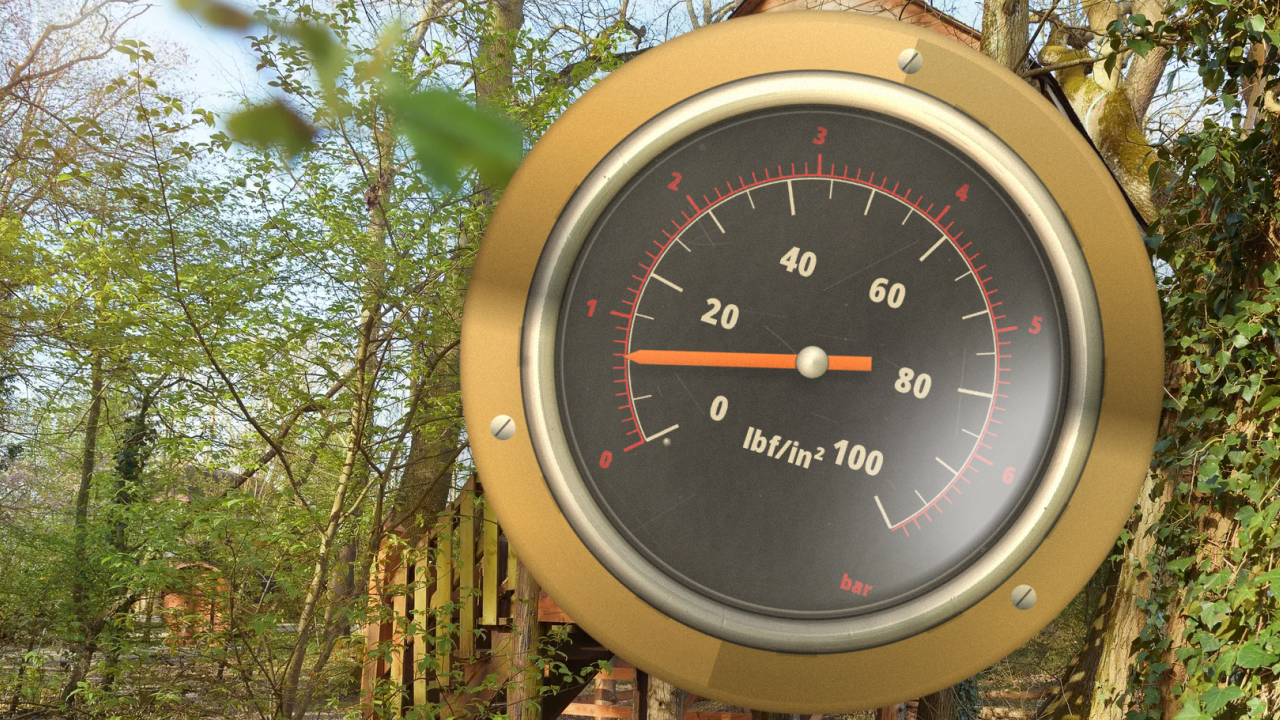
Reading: 10 psi
